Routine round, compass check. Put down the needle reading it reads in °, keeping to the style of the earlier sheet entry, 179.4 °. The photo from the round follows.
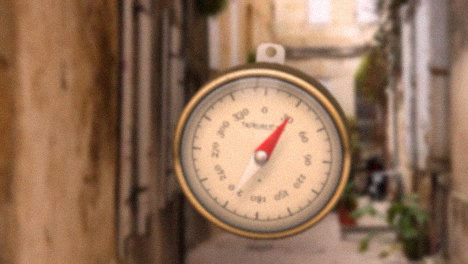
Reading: 30 °
